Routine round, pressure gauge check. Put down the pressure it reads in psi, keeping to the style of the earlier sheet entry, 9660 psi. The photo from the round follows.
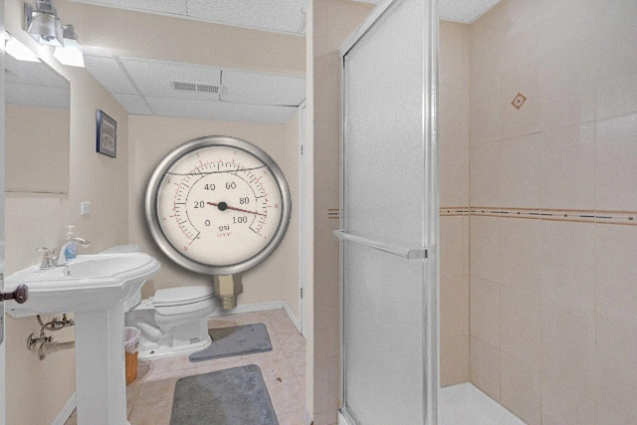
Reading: 90 psi
